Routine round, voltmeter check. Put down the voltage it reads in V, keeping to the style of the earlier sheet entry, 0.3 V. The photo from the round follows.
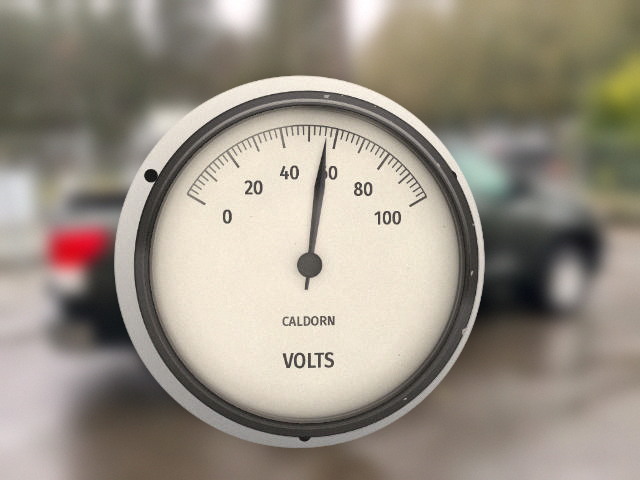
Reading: 56 V
